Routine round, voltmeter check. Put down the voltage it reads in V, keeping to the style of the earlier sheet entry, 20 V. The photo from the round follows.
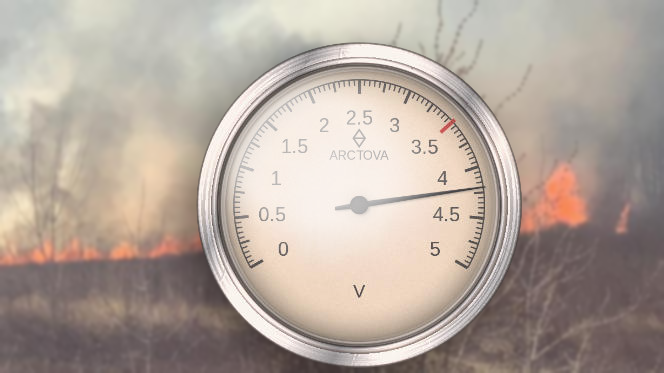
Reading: 4.2 V
